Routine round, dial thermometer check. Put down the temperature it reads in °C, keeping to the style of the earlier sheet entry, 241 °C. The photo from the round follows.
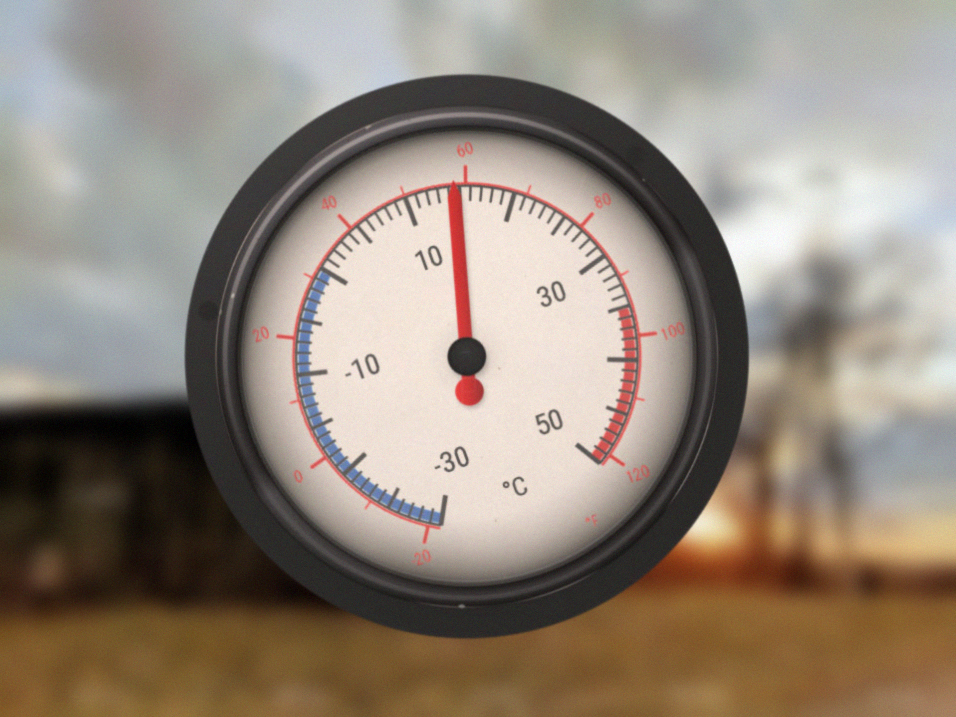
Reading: 14.5 °C
